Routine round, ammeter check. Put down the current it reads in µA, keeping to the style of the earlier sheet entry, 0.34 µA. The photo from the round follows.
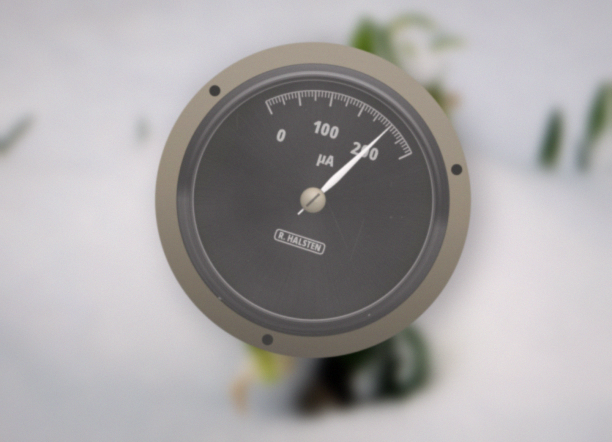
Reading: 200 µA
